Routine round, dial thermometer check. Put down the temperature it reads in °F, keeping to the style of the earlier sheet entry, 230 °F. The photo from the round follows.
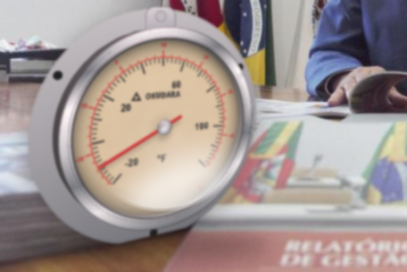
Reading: -10 °F
